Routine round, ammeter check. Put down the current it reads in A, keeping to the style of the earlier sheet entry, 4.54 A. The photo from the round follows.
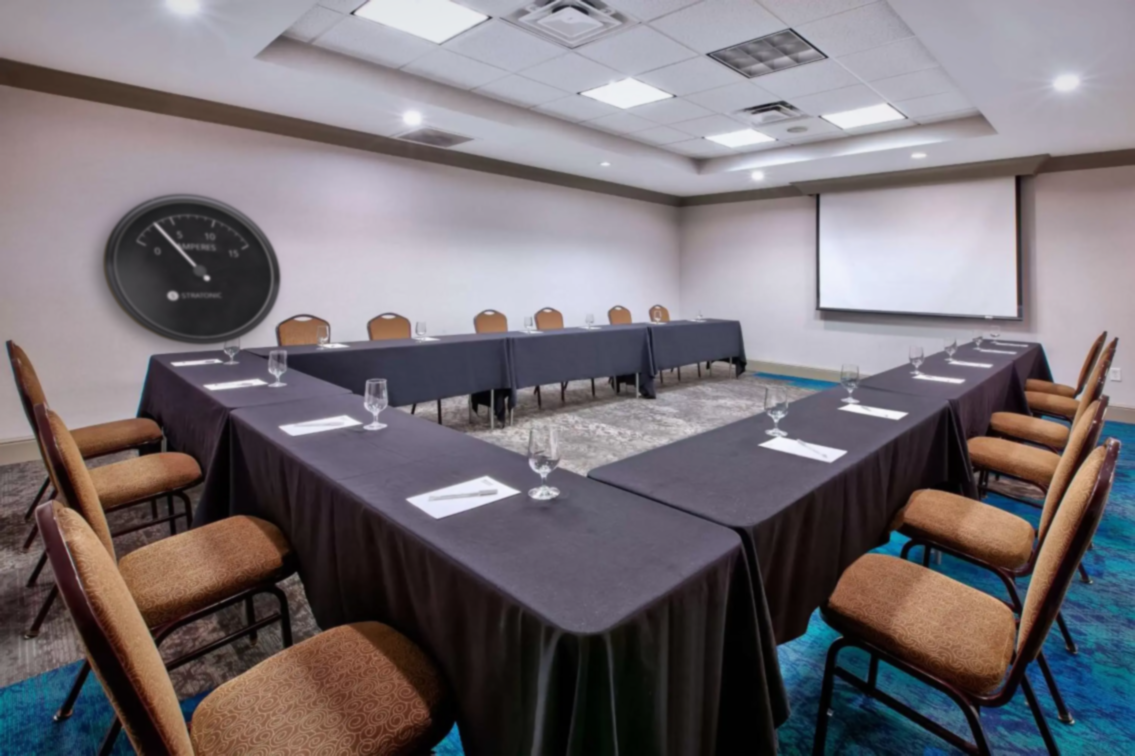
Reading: 3 A
